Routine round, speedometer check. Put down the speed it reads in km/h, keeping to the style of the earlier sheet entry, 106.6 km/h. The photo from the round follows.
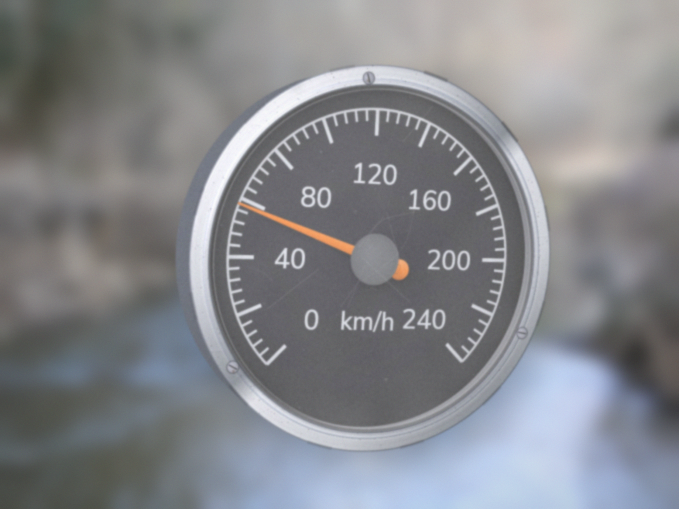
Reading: 58 km/h
